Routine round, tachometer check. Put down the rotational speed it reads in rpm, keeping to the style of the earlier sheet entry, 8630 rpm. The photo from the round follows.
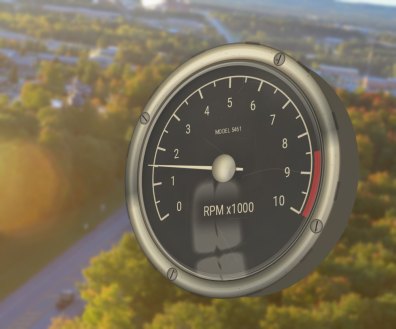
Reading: 1500 rpm
